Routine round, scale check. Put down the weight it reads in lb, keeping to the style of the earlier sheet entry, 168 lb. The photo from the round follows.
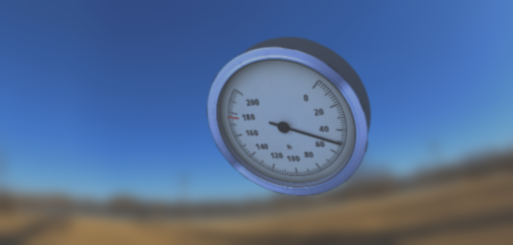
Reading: 50 lb
